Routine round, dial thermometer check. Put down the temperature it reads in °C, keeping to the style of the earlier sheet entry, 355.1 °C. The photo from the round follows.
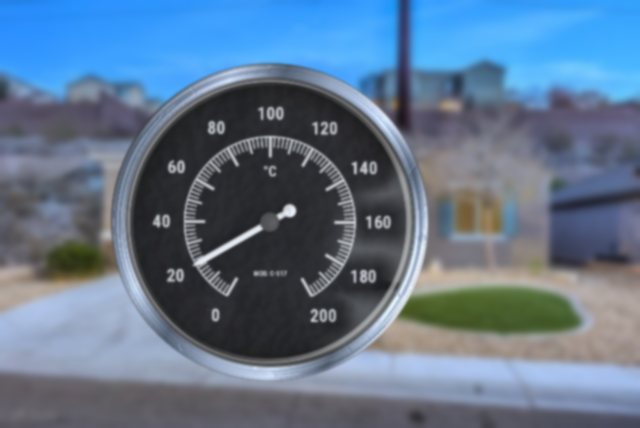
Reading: 20 °C
